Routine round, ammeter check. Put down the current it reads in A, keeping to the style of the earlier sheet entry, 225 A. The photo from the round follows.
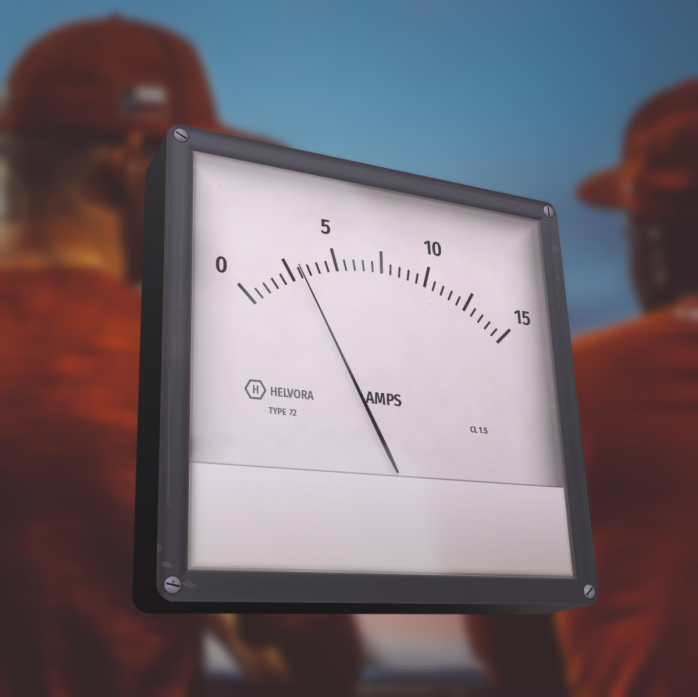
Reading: 3 A
